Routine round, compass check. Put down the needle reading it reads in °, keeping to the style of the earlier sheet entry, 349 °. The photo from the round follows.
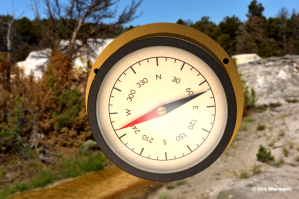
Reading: 250 °
